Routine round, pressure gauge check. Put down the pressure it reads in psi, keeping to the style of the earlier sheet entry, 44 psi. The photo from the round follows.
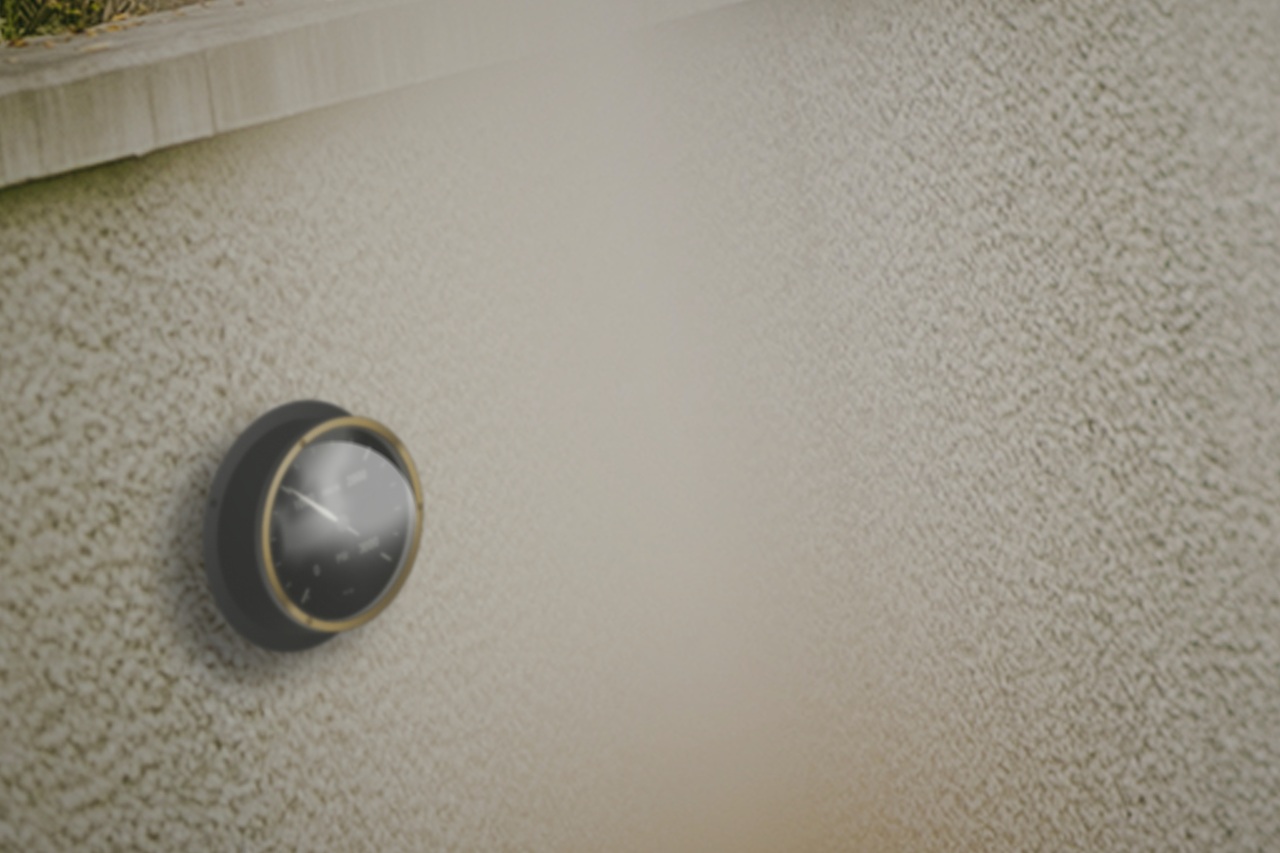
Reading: 1000 psi
